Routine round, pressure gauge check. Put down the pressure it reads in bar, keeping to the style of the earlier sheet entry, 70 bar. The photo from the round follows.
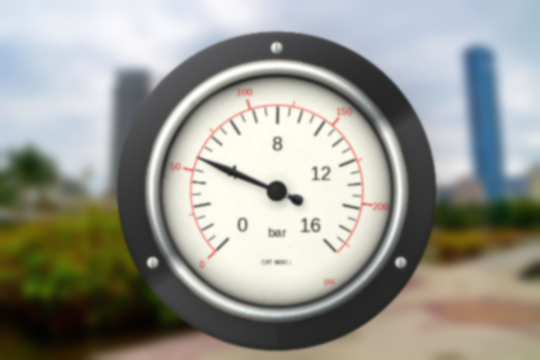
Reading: 4 bar
